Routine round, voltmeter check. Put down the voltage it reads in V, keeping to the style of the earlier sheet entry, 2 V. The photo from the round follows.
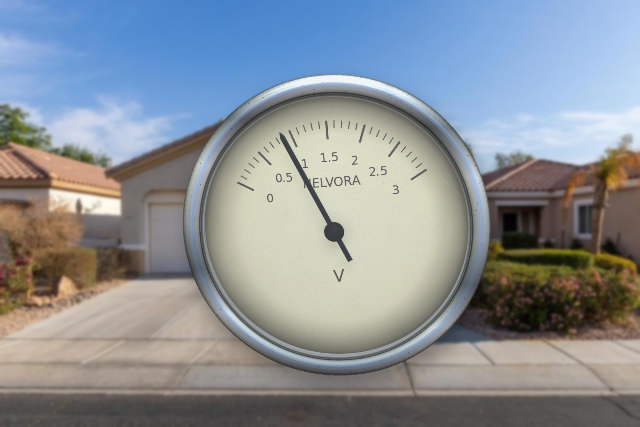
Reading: 0.9 V
